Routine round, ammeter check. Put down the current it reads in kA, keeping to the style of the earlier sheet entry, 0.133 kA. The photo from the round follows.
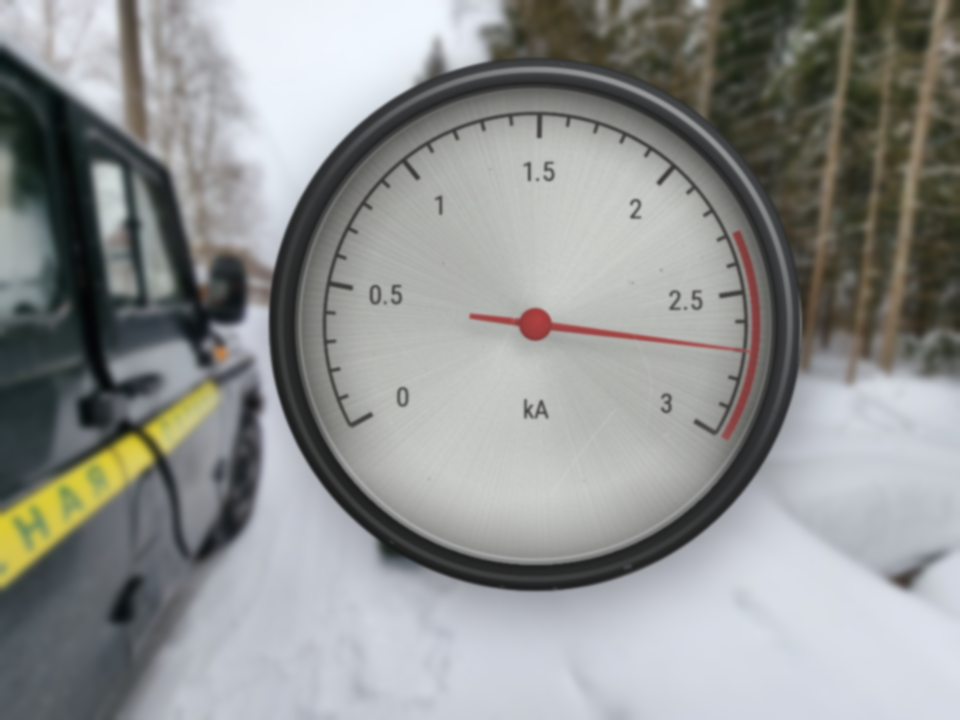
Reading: 2.7 kA
